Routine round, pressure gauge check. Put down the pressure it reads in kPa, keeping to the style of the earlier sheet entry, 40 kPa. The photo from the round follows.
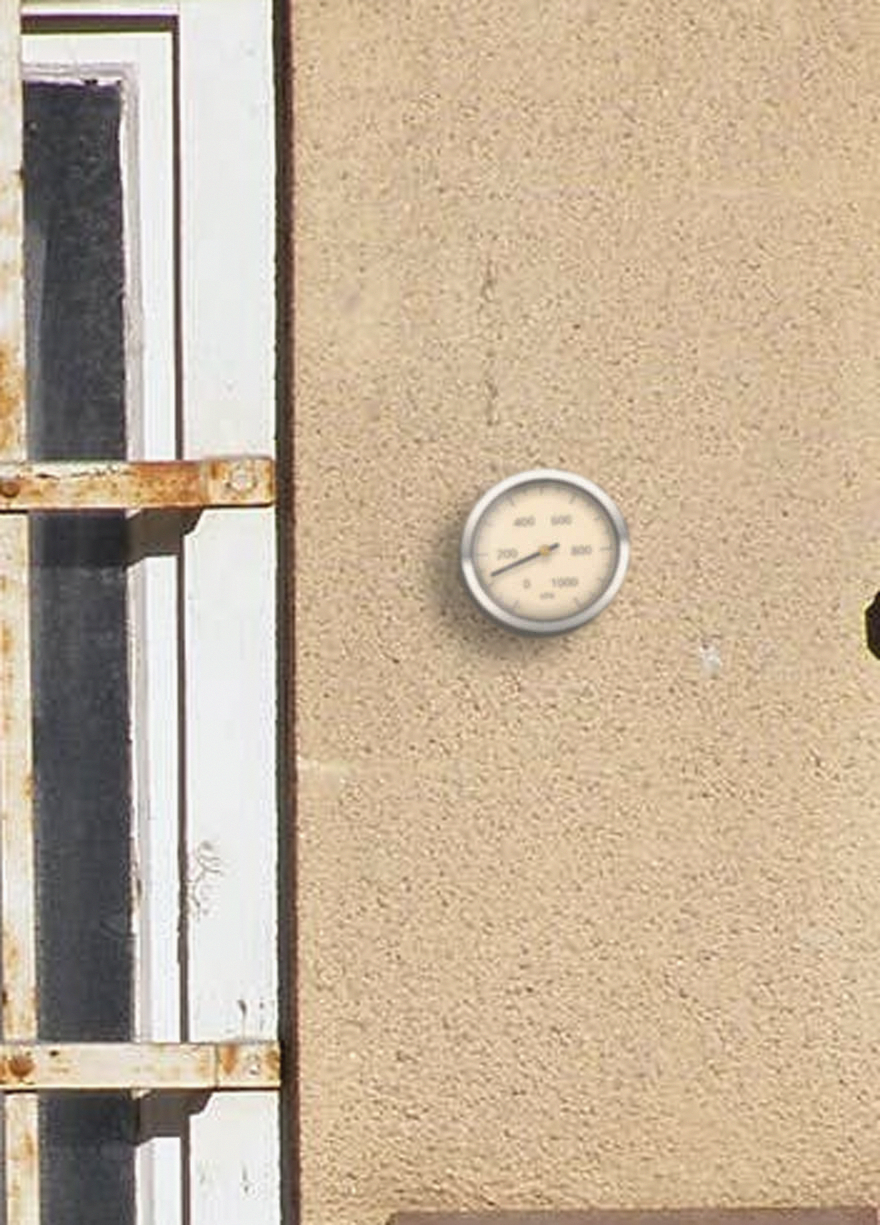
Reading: 125 kPa
